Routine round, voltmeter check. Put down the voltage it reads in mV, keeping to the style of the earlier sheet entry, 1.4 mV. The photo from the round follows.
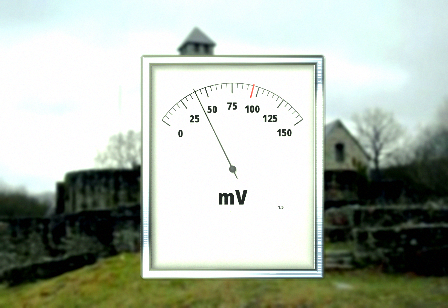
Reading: 40 mV
